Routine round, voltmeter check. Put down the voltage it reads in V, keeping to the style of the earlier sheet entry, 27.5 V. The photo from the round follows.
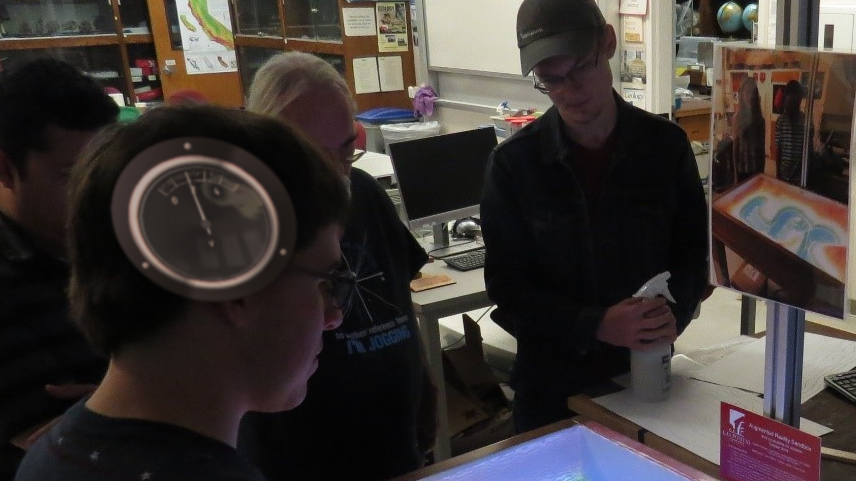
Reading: 2 V
